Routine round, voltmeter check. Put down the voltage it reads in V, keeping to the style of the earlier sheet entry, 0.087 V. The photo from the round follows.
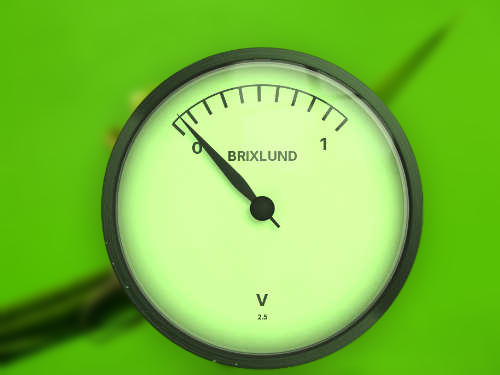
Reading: 0.05 V
